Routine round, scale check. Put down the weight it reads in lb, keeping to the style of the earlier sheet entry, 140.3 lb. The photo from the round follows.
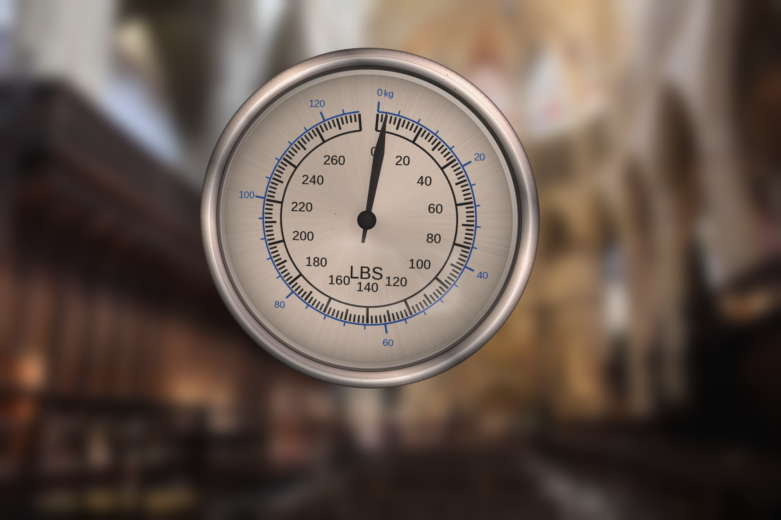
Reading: 4 lb
